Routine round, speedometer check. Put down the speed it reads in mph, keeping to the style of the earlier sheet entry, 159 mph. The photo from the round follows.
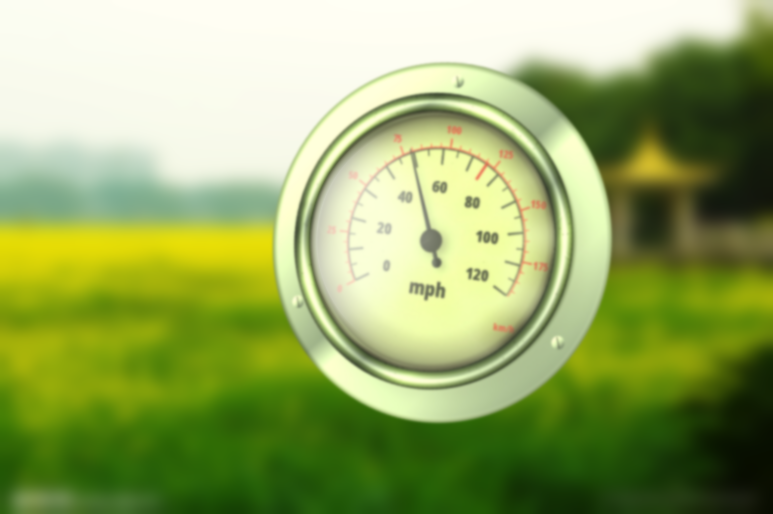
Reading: 50 mph
